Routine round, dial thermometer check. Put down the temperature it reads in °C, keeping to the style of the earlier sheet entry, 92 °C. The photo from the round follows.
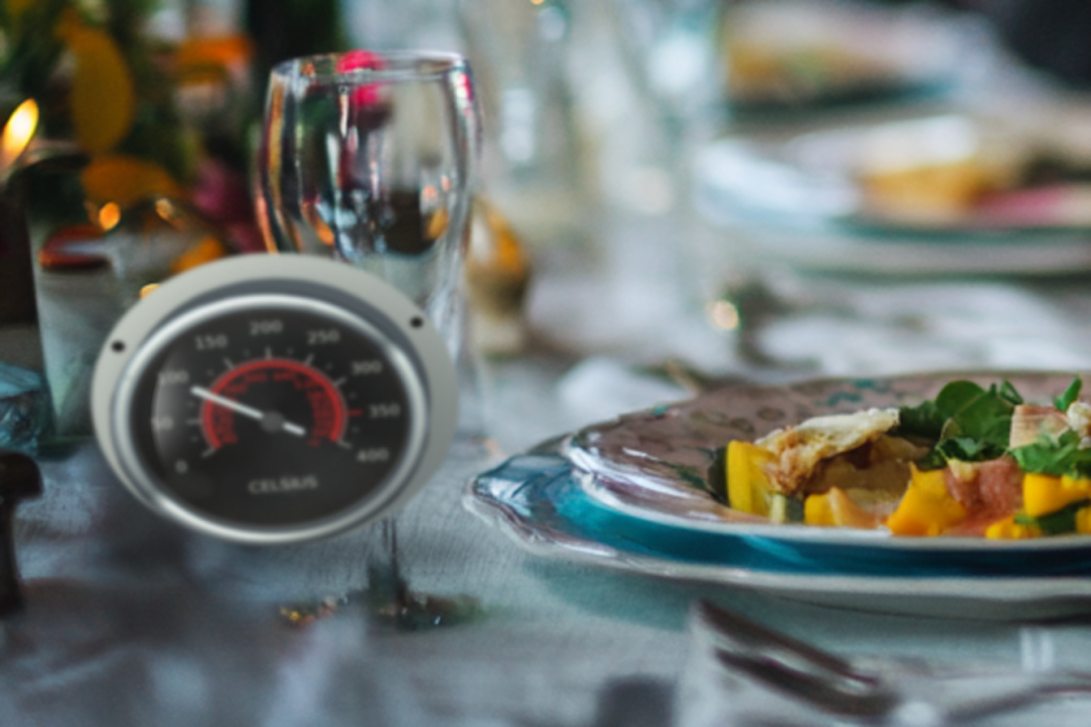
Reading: 100 °C
